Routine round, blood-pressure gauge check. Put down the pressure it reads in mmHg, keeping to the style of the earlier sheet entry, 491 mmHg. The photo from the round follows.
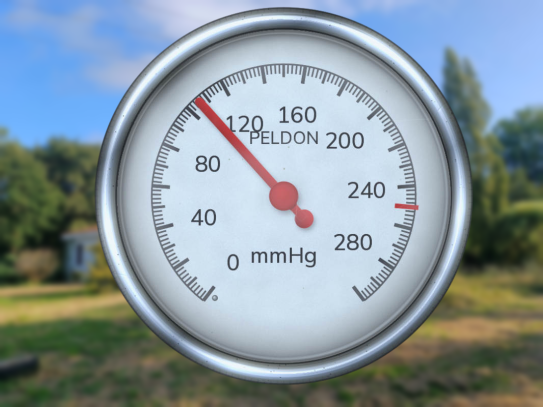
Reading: 106 mmHg
